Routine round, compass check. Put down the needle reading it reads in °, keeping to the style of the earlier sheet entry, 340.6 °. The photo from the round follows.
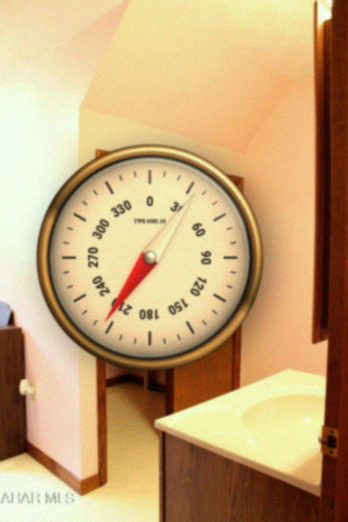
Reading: 215 °
